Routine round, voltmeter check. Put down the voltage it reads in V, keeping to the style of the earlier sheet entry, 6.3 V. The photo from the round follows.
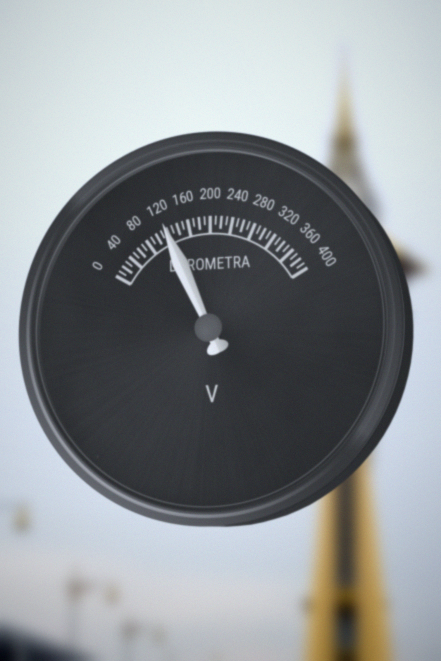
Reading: 120 V
